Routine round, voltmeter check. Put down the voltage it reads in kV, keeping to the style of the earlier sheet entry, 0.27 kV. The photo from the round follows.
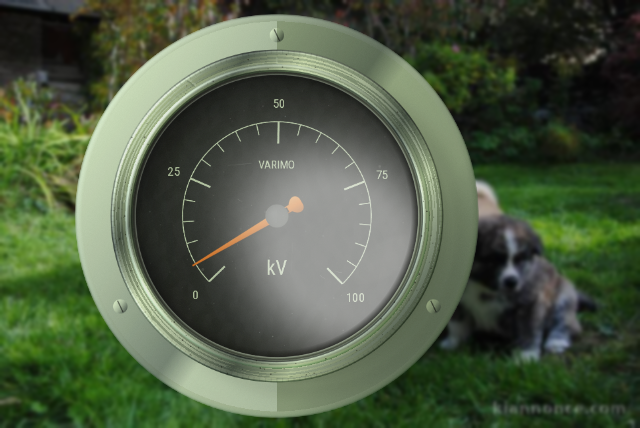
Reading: 5 kV
